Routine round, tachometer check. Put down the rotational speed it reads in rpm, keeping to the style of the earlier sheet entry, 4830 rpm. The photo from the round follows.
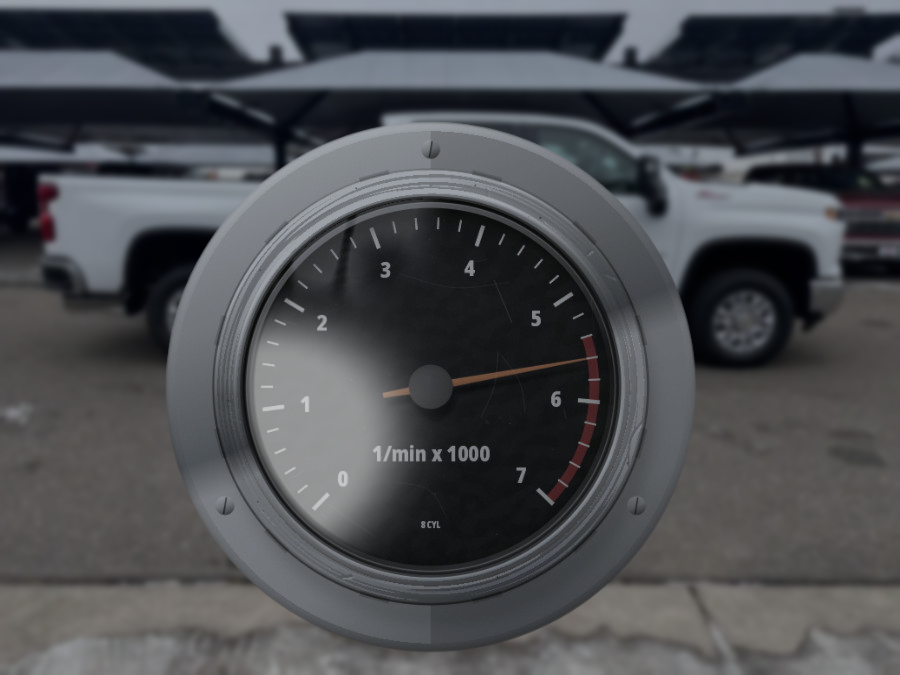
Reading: 5600 rpm
